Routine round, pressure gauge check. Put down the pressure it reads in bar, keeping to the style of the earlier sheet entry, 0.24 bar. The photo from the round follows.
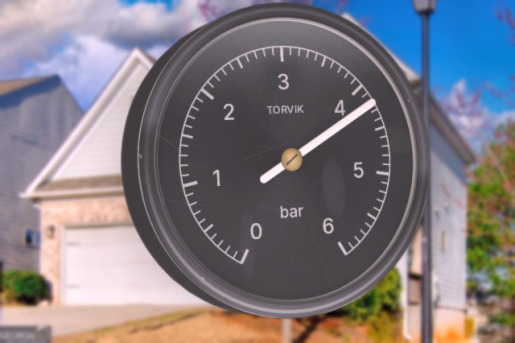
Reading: 4.2 bar
